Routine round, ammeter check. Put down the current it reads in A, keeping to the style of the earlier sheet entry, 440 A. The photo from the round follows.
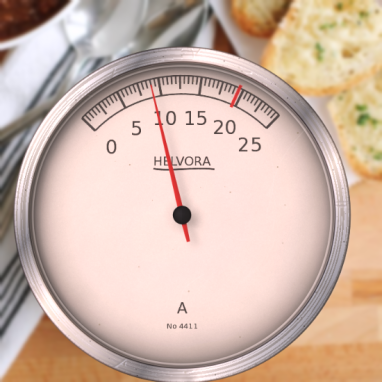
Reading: 9 A
